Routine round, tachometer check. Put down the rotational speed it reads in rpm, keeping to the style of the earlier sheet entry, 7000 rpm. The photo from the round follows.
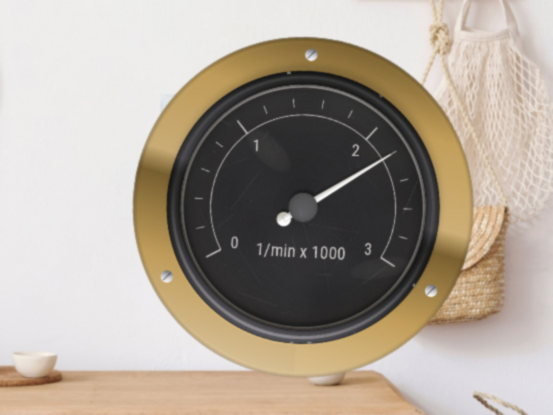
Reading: 2200 rpm
